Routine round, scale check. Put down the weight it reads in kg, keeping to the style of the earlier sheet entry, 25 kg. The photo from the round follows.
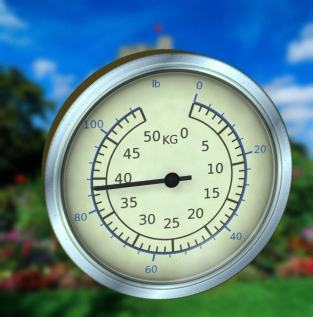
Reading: 39 kg
